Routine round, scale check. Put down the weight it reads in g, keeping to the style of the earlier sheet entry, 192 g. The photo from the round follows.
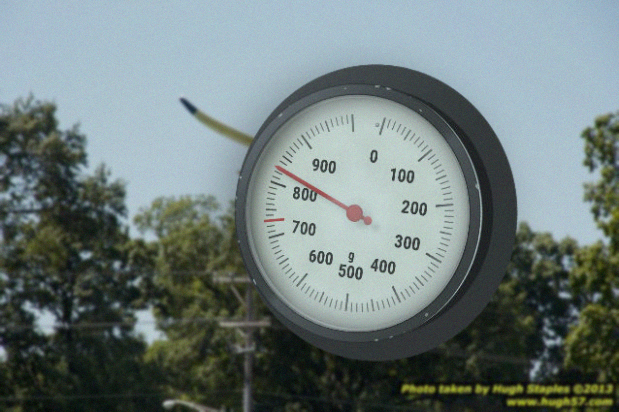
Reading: 830 g
